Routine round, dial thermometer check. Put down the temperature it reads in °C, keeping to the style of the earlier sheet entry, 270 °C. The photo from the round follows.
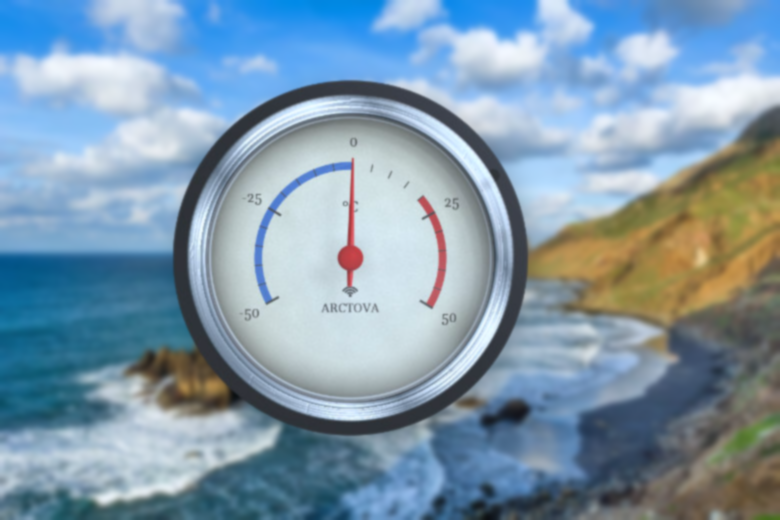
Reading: 0 °C
